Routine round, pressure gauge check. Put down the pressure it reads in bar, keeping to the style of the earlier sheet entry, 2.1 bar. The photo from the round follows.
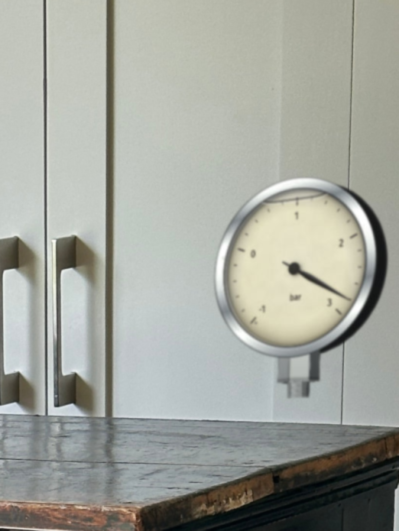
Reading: 2.8 bar
